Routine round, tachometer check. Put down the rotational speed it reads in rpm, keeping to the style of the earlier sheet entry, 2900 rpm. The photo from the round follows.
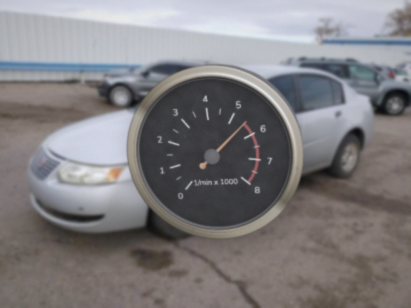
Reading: 5500 rpm
